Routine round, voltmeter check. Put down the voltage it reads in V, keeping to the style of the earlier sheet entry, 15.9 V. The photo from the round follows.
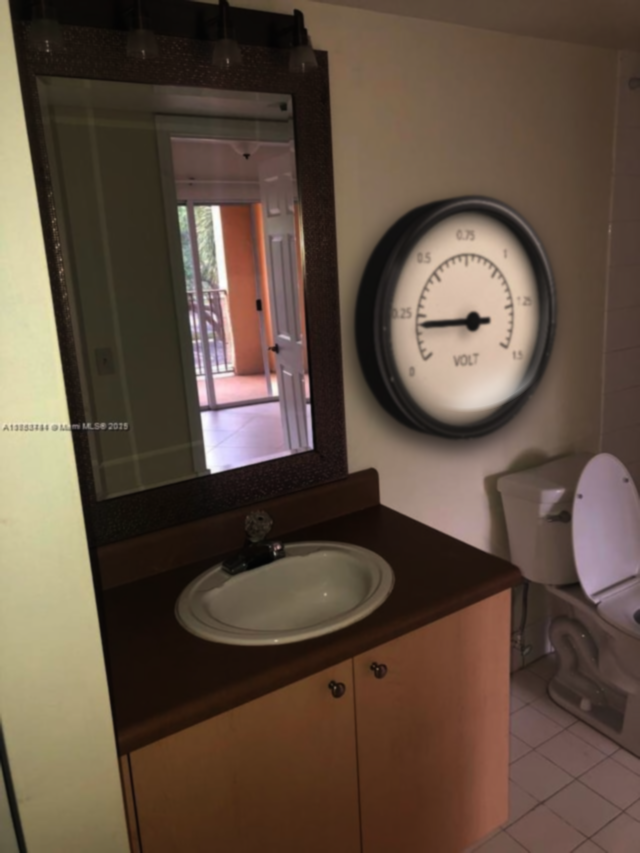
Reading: 0.2 V
